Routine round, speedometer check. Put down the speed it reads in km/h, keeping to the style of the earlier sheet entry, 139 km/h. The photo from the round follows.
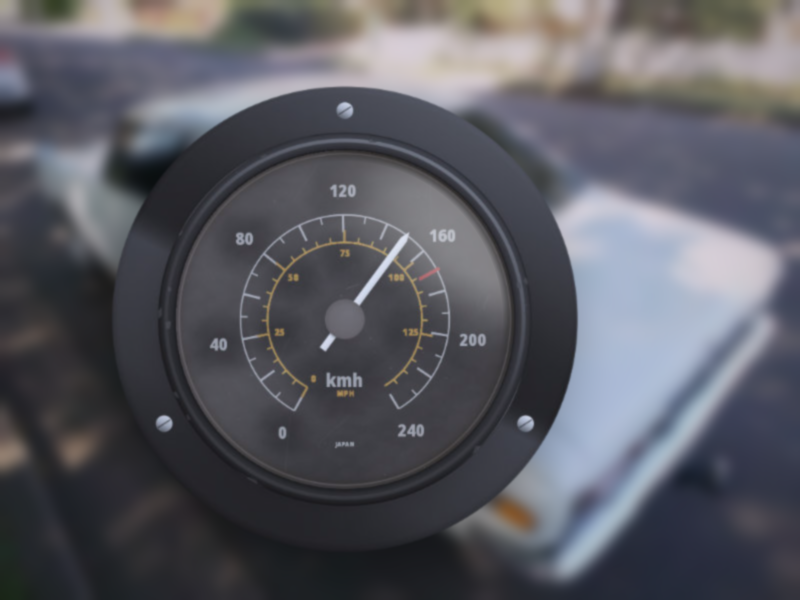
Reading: 150 km/h
